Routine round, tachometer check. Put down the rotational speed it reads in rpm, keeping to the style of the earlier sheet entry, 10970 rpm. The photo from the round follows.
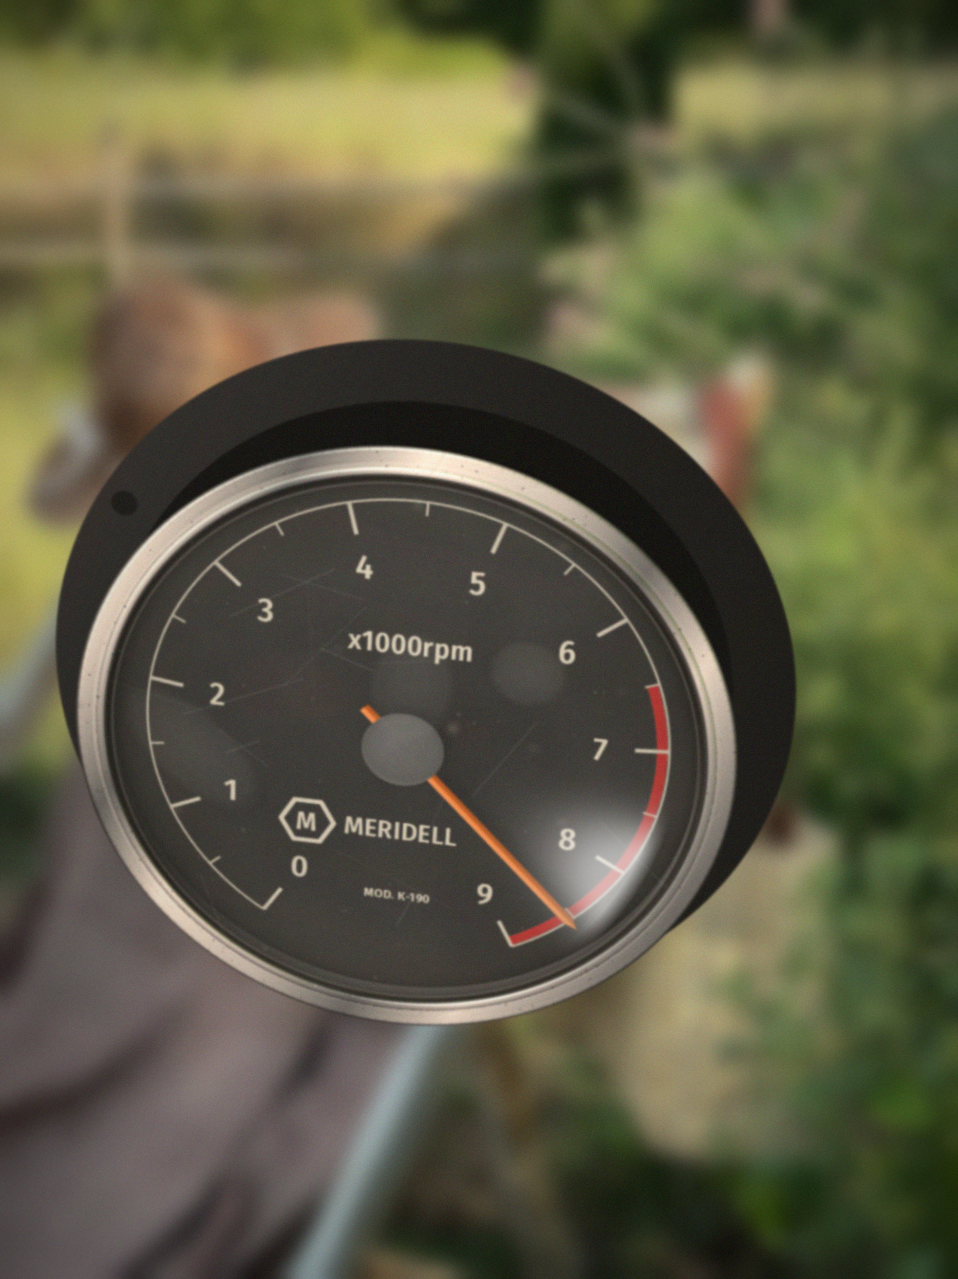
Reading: 8500 rpm
